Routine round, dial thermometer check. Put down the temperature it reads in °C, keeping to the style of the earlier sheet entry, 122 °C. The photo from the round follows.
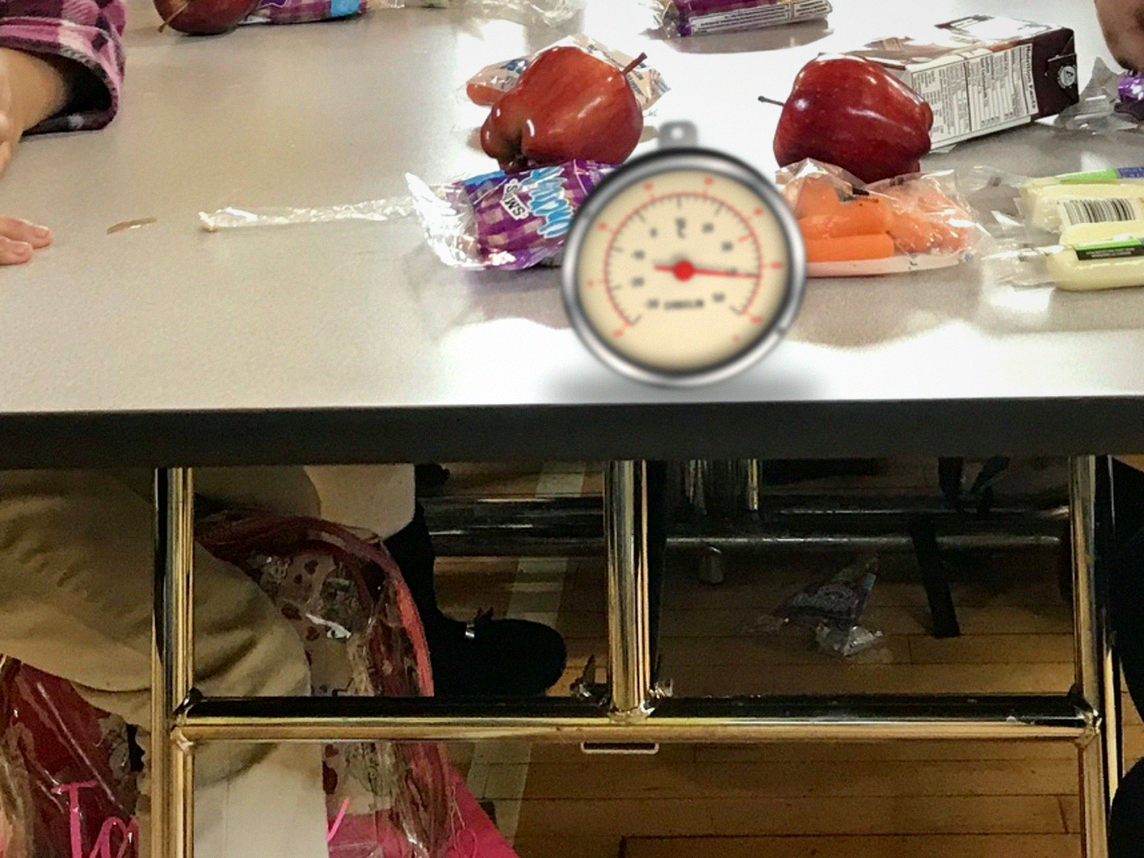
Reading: 40 °C
